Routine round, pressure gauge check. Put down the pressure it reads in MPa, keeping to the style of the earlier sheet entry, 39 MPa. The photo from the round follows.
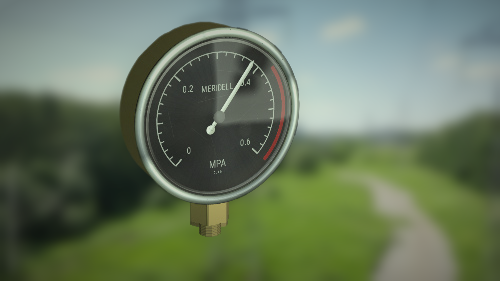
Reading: 0.38 MPa
